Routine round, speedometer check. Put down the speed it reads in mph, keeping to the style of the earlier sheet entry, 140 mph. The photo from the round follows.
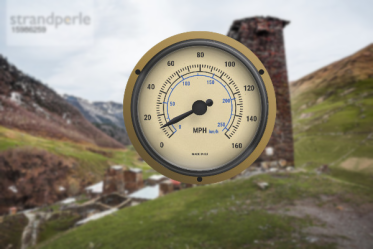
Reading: 10 mph
